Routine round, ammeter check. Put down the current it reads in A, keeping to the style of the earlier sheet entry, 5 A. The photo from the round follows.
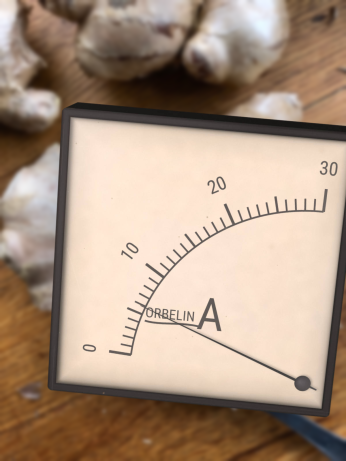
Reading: 6 A
